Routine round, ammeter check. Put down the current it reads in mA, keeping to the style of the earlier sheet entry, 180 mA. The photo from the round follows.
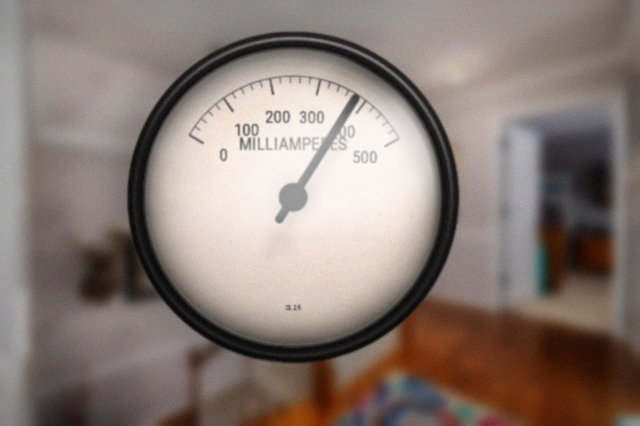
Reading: 380 mA
